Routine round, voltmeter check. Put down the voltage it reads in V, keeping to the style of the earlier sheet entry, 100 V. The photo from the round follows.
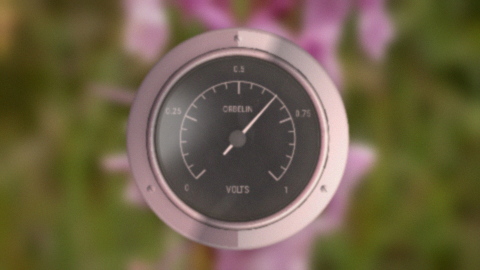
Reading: 0.65 V
